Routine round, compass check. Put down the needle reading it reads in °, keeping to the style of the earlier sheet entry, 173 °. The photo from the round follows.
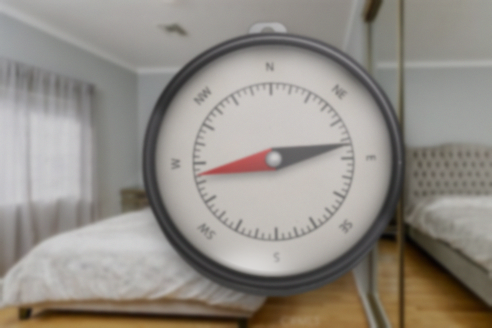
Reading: 260 °
